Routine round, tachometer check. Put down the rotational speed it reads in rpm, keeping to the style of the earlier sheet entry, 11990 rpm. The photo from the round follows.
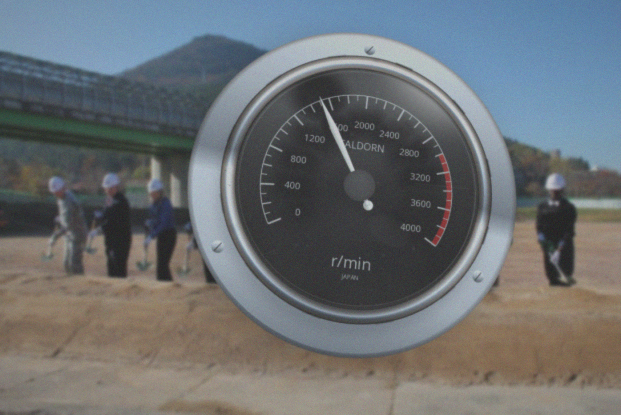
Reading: 1500 rpm
